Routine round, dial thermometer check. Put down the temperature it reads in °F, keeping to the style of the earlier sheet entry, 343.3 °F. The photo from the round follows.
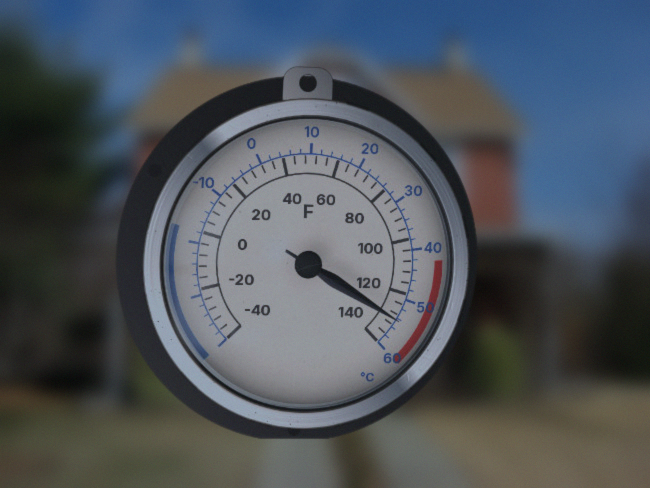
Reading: 130 °F
